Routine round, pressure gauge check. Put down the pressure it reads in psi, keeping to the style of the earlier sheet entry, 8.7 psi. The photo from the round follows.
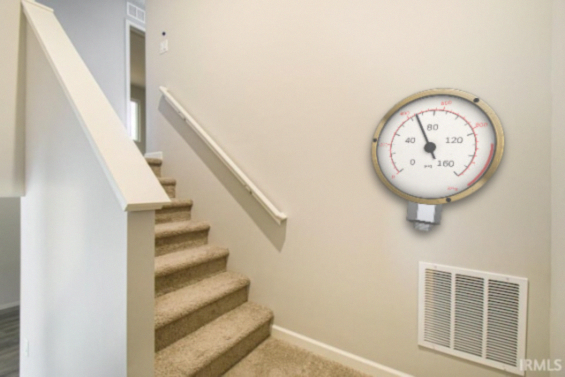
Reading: 65 psi
